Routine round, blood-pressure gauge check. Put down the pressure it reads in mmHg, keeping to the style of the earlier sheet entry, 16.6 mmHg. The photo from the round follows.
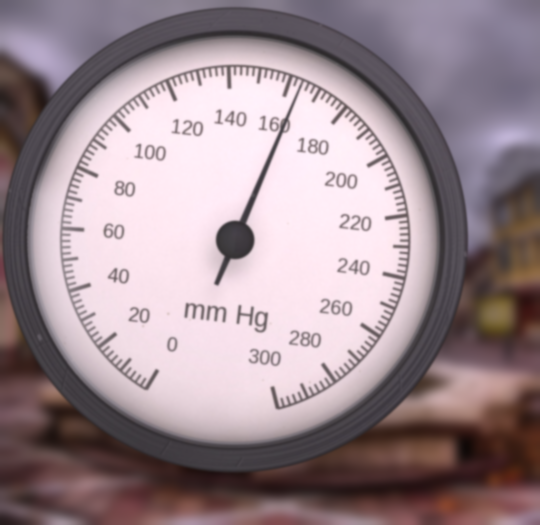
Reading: 164 mmHg
